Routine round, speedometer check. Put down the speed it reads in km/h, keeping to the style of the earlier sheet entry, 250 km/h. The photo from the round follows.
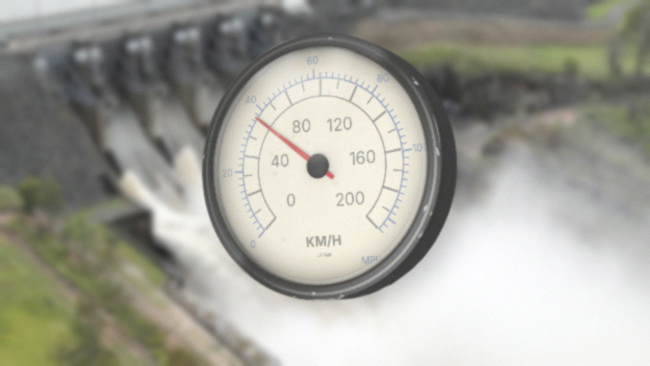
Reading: 60 km/h
